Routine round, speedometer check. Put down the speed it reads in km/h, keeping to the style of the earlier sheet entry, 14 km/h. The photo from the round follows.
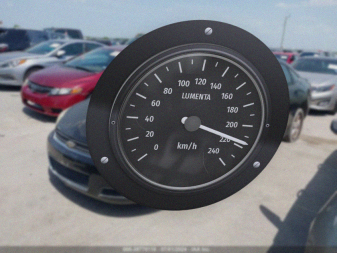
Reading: 215 km/h
